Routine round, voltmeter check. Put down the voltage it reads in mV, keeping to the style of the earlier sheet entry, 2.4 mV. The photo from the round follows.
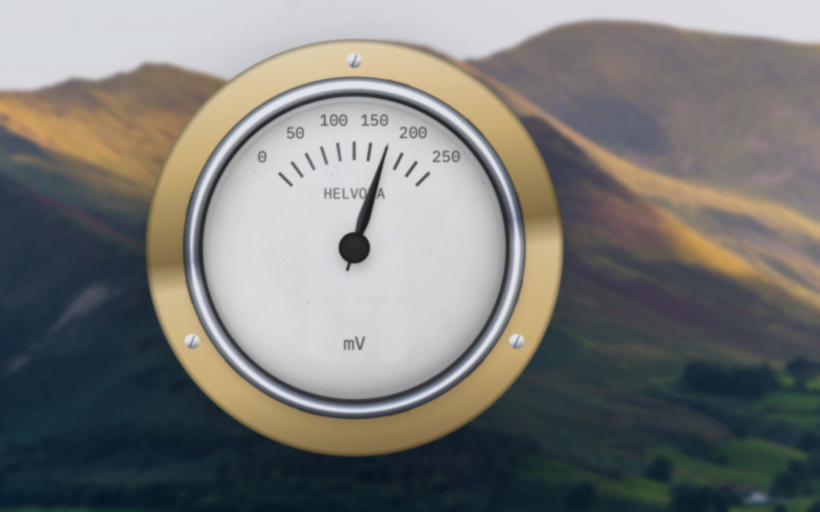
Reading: 175 mV
